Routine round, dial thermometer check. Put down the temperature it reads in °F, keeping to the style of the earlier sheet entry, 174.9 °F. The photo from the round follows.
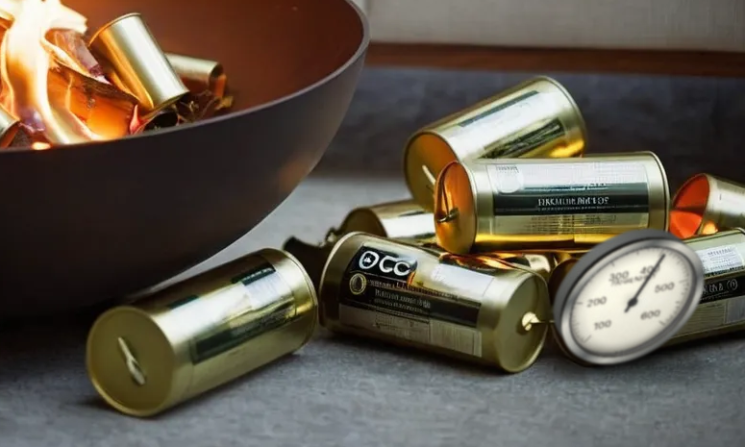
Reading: 400 °F
